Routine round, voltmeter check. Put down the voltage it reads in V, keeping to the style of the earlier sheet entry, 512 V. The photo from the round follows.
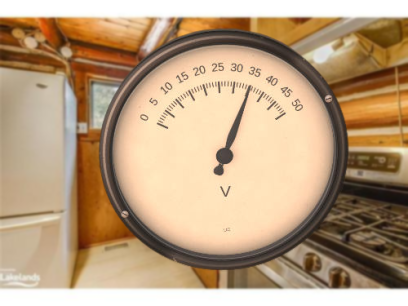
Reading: 35 V
